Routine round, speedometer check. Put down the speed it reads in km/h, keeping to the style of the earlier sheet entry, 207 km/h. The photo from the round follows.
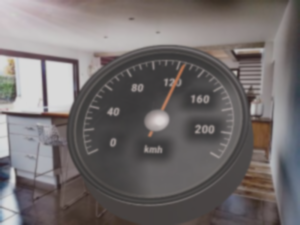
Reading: 125 km/h
